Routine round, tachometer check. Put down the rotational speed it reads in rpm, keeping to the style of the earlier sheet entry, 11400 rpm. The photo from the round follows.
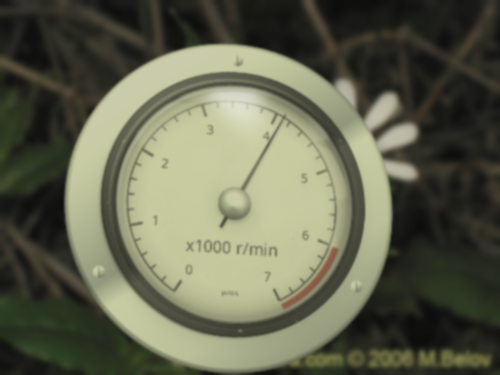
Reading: 4100 rpm
